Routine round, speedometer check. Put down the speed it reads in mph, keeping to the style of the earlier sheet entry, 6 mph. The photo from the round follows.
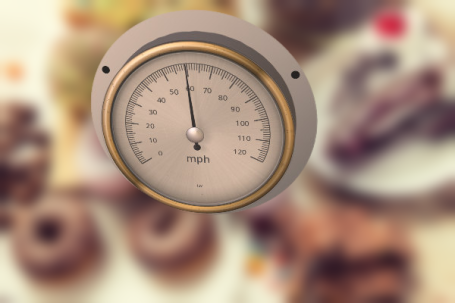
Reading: 60 mph
